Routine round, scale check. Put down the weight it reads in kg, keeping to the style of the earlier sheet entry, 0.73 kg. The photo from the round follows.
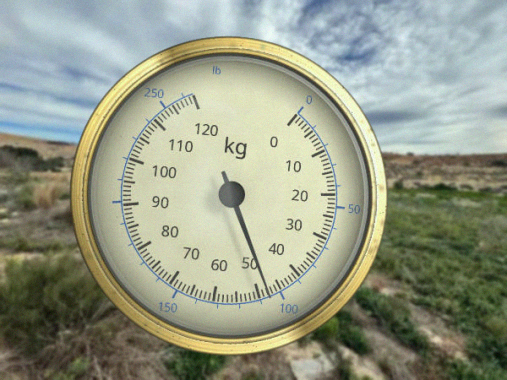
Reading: 48 kg
